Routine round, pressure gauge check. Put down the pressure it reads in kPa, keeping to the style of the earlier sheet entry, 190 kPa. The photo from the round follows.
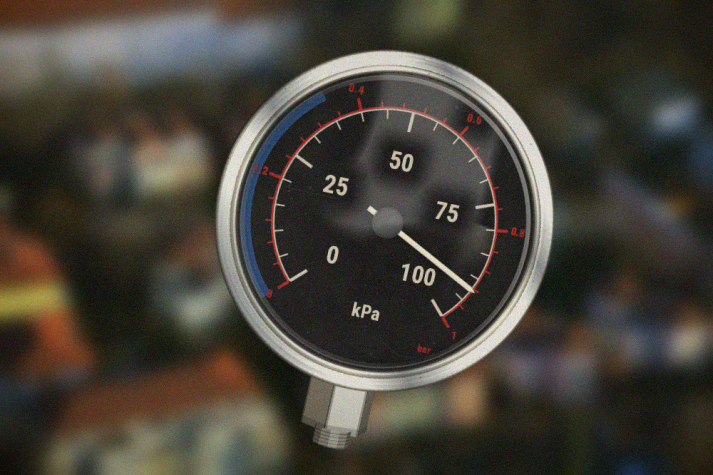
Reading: 92.5 kPa
